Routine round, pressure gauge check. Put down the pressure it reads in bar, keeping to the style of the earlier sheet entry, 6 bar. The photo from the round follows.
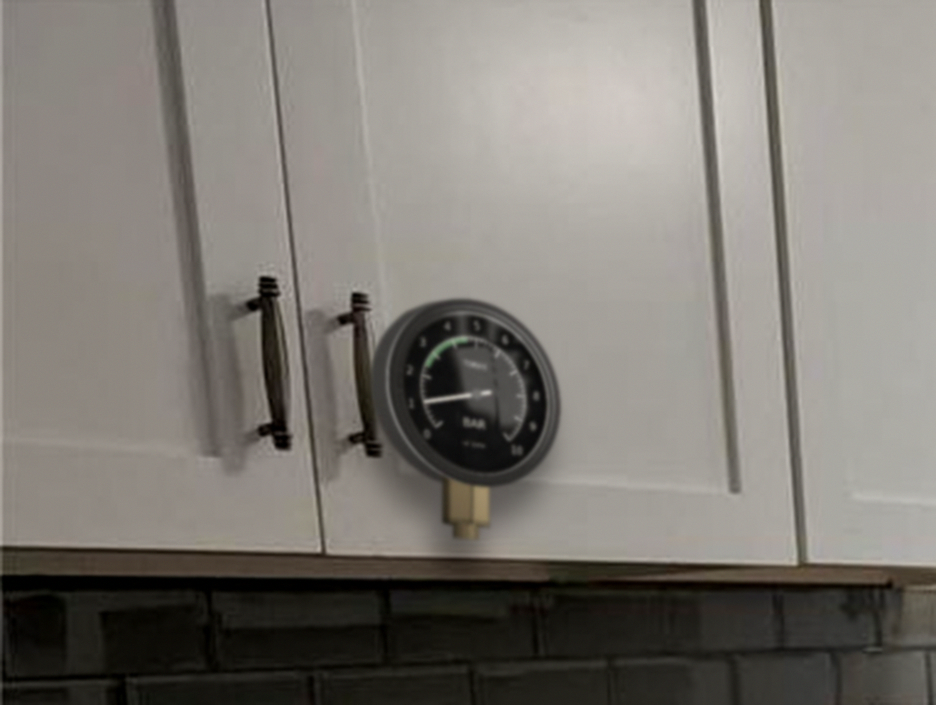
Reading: 1 bar
